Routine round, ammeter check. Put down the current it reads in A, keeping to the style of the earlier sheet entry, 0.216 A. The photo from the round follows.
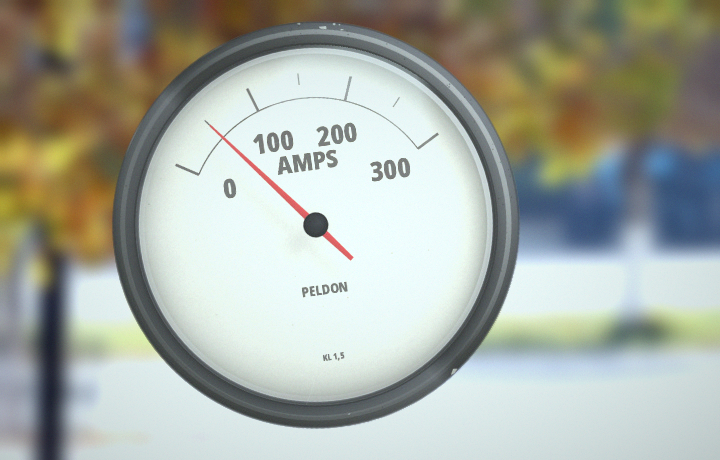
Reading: 50 A
